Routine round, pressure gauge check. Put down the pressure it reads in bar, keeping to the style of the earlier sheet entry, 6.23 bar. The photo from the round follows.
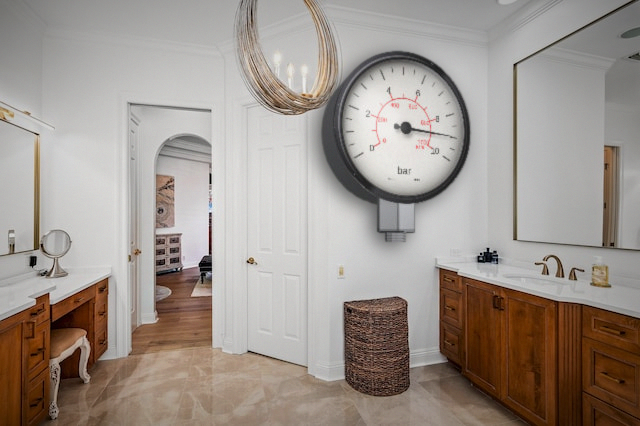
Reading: 9 bar
